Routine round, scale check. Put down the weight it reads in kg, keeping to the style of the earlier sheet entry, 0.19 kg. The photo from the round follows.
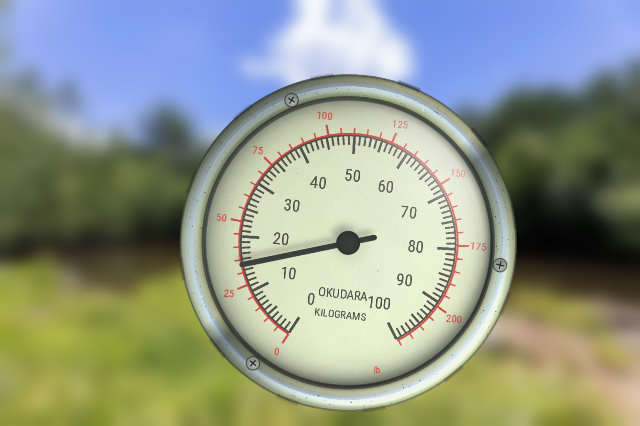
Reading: 15 kg
